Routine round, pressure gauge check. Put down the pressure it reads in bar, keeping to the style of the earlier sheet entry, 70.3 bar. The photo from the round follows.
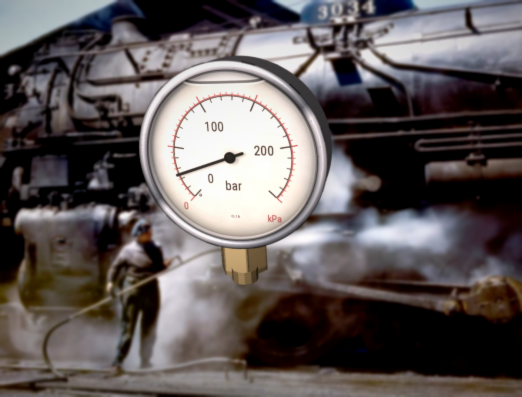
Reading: 25 bar
